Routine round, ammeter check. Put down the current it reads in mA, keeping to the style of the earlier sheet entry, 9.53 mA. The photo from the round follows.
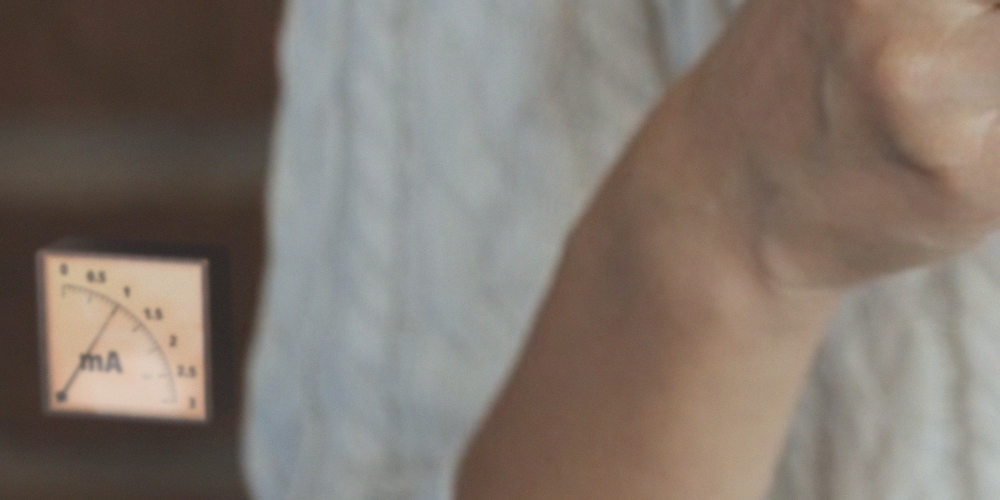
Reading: 1 mA
